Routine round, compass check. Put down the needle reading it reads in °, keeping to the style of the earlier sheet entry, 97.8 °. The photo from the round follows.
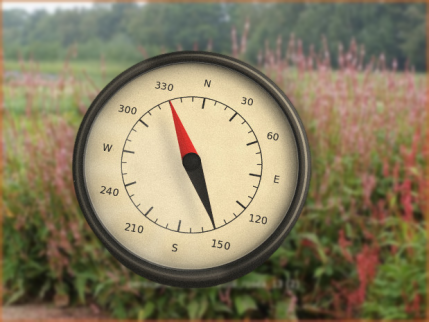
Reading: 330 °
